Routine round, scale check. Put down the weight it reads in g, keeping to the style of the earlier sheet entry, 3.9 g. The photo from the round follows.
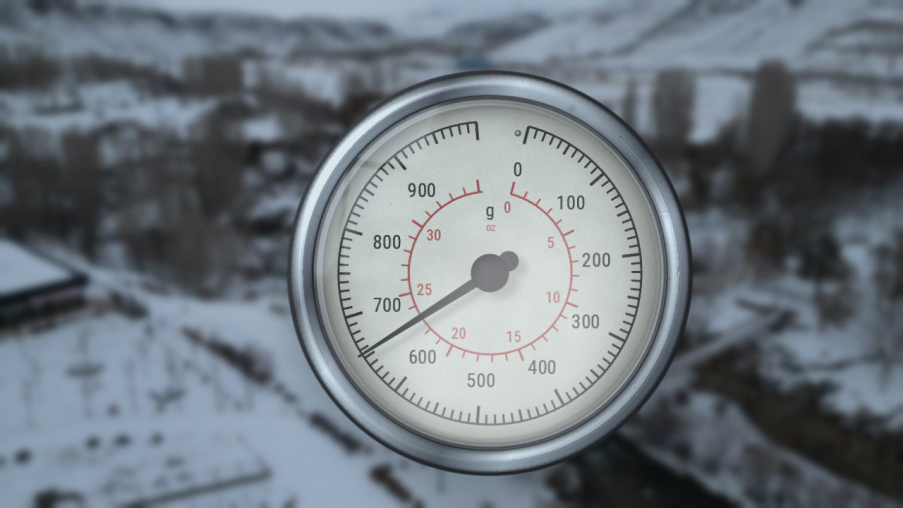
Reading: 655 g
